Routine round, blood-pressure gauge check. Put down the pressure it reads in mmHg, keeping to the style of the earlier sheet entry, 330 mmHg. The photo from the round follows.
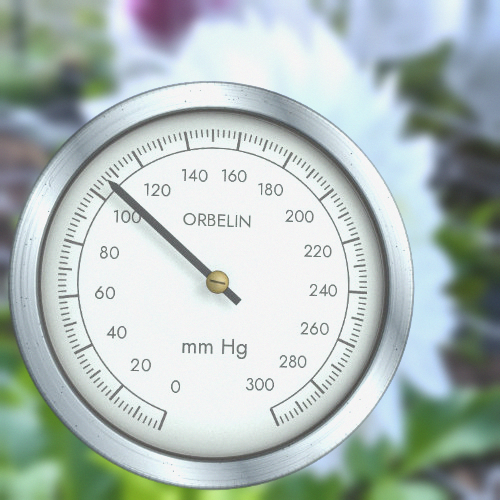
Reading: 106 mmHg
